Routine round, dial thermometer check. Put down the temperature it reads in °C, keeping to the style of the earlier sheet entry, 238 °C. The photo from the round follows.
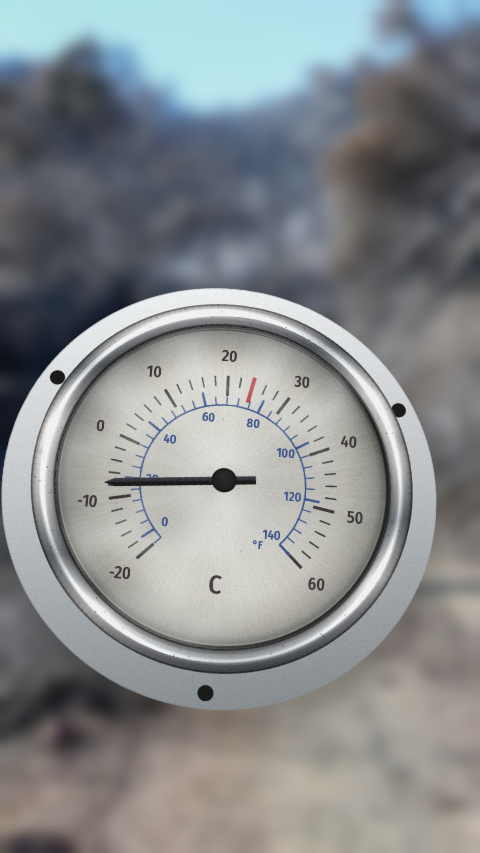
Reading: -8 °C
